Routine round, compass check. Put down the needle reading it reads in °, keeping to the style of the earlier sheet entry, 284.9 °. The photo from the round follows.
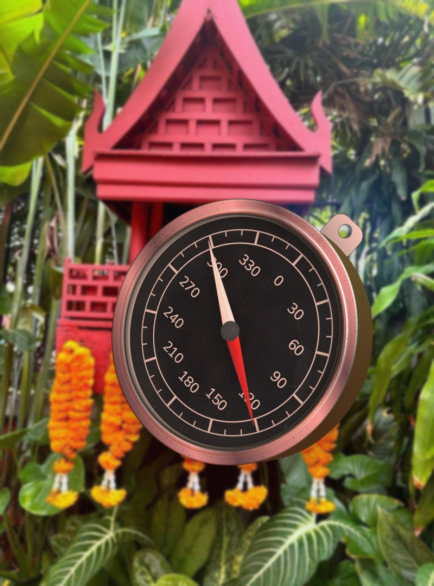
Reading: 120 °
